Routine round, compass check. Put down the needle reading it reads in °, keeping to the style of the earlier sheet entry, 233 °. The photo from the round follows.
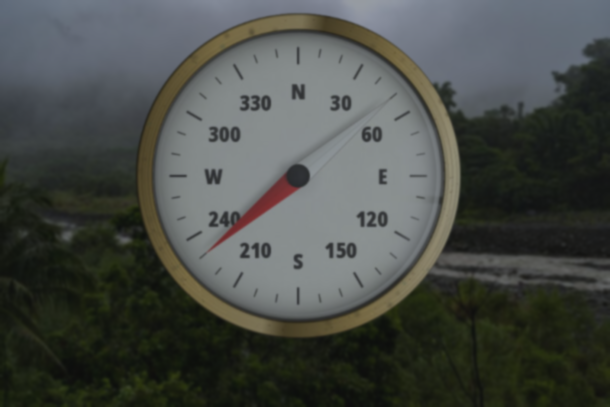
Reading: 230 °
